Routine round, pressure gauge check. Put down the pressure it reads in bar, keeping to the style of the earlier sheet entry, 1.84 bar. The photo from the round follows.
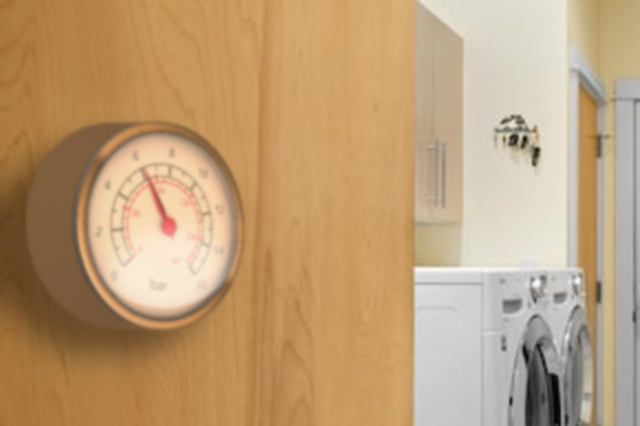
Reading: 6 bar
